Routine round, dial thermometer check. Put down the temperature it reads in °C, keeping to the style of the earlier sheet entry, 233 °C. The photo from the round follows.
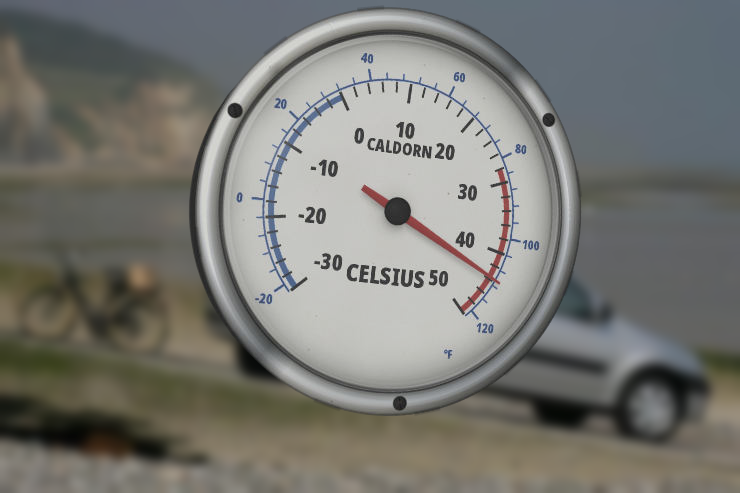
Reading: 44 °C
